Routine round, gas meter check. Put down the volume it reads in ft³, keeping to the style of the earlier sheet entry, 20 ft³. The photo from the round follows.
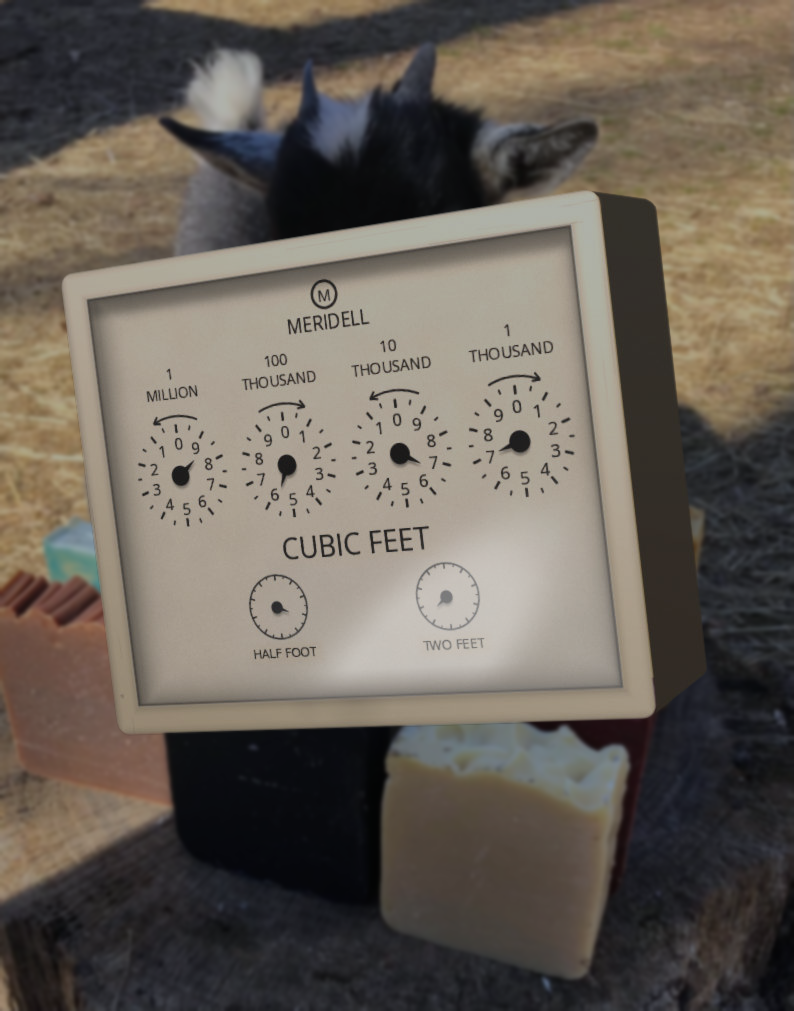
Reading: 856700 ft³
